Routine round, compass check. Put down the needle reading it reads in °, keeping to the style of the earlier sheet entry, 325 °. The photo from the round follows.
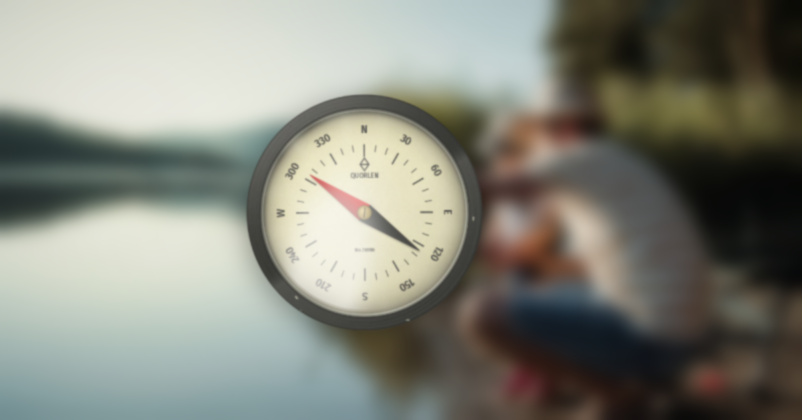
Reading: 305 °
